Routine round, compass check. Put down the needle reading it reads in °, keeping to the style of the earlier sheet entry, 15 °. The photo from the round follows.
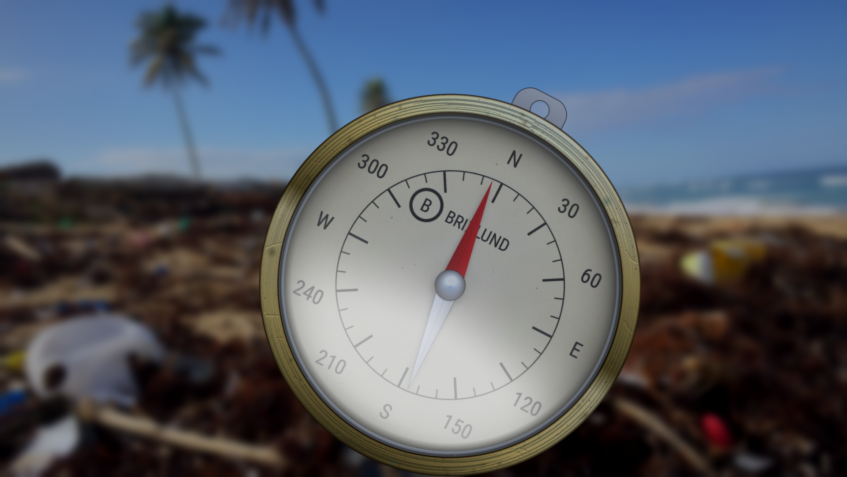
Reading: 355 °
